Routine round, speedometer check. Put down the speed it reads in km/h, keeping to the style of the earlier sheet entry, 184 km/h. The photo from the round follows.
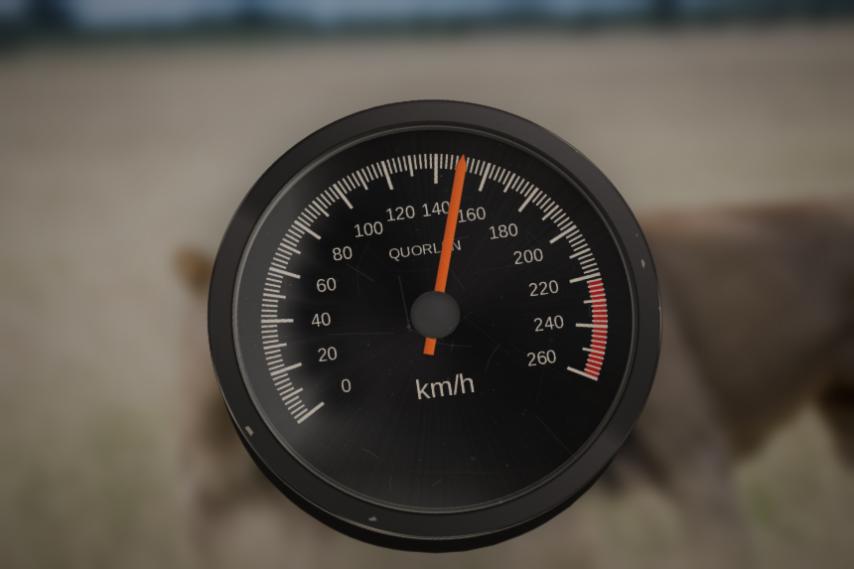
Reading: 150 km/h
